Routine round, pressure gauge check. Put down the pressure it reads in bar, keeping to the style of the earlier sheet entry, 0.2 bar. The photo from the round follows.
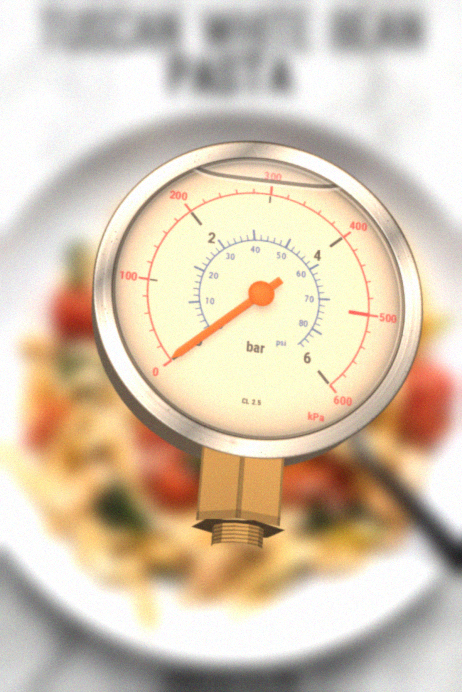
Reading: 0 bar
